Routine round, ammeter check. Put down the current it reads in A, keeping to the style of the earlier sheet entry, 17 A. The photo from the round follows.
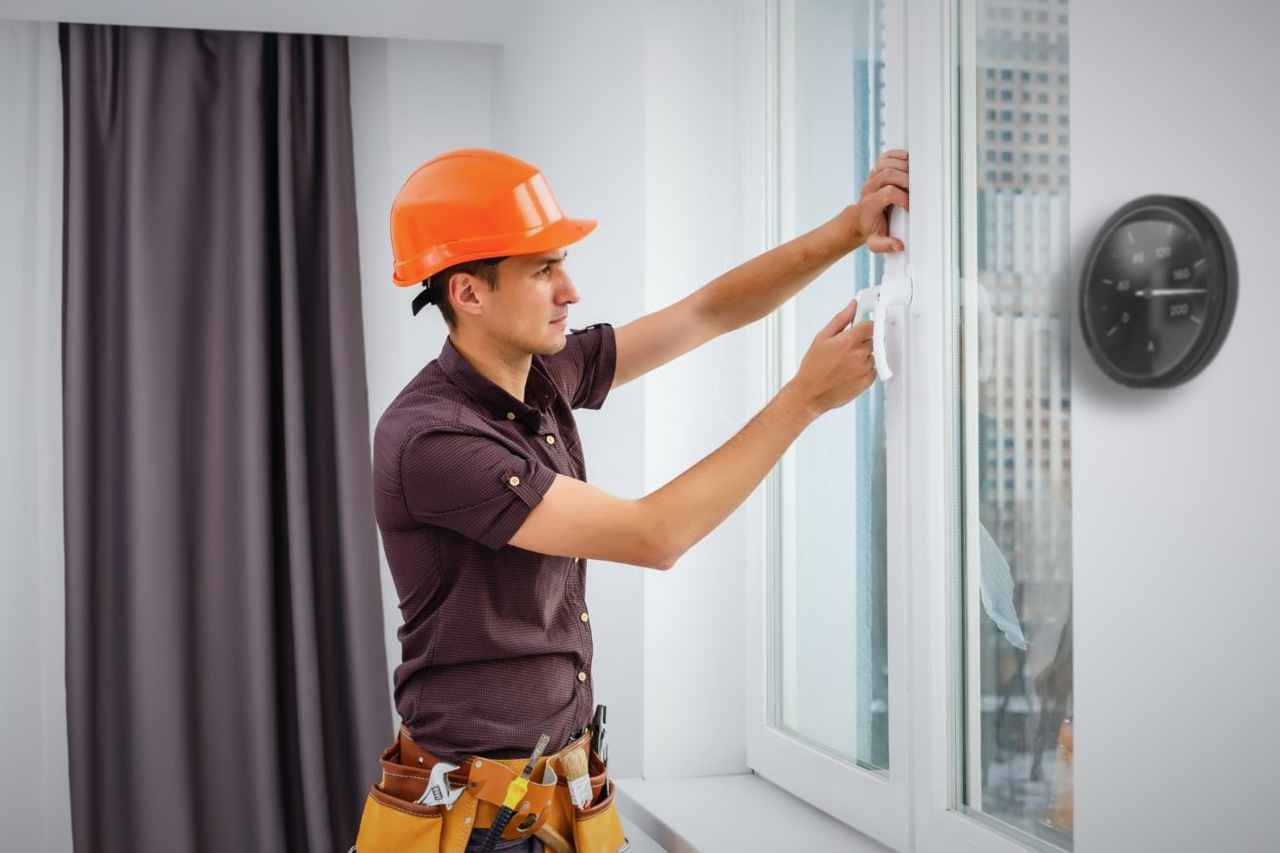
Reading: 180 A
